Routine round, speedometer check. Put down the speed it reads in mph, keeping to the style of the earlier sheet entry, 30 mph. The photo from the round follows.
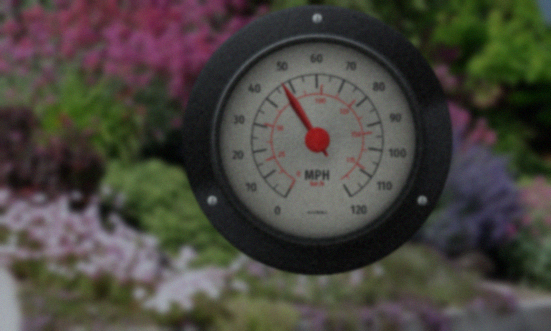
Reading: 47.5 mph
